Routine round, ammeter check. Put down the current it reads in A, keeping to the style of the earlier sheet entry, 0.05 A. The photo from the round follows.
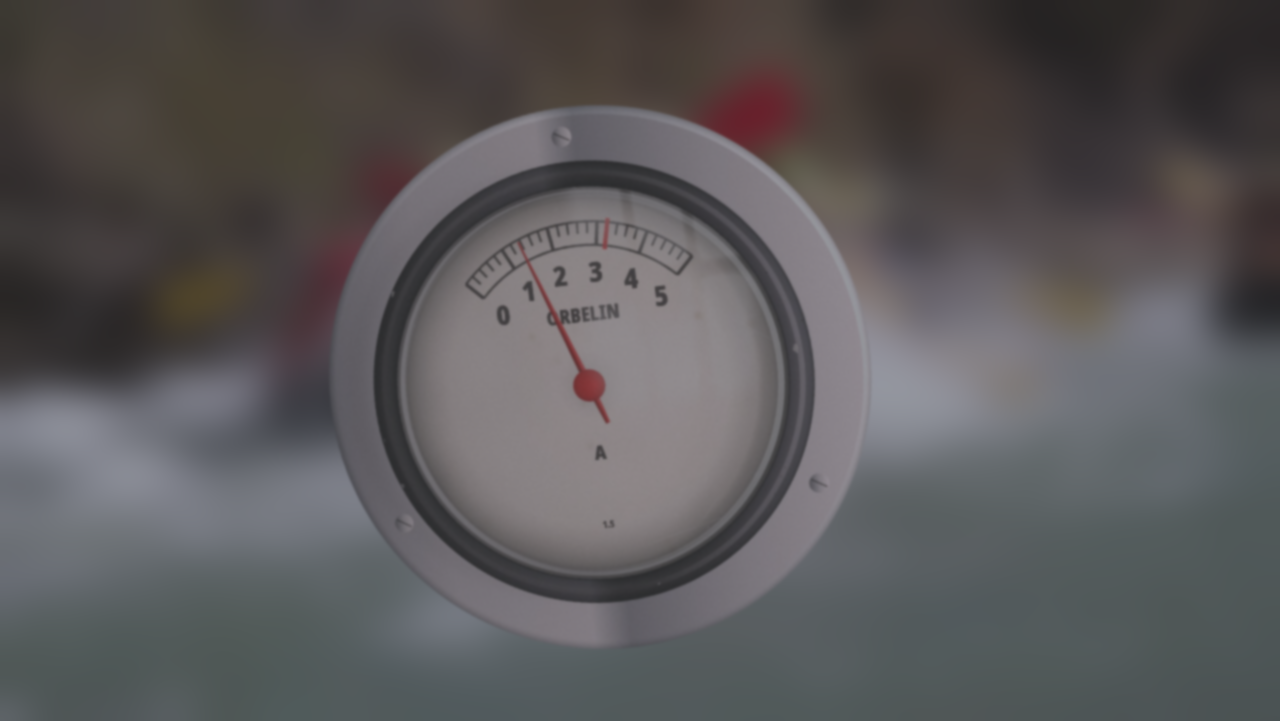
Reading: 1.4 A
